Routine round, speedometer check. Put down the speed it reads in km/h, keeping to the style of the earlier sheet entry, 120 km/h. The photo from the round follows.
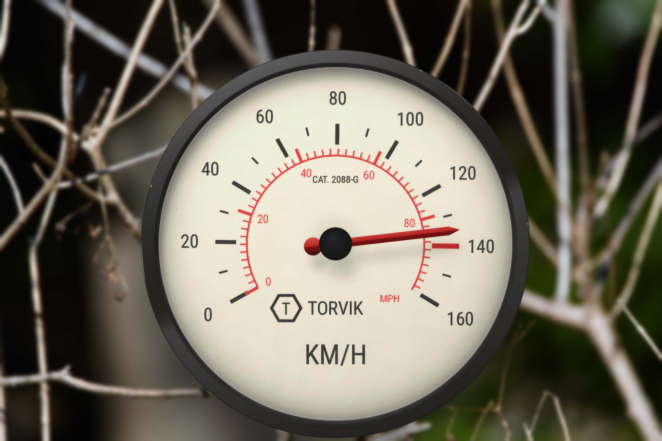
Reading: 135 km/h
